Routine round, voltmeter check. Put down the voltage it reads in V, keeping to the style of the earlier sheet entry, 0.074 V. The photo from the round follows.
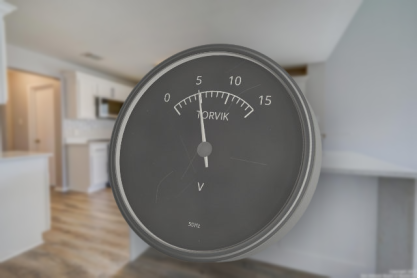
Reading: 5 V
